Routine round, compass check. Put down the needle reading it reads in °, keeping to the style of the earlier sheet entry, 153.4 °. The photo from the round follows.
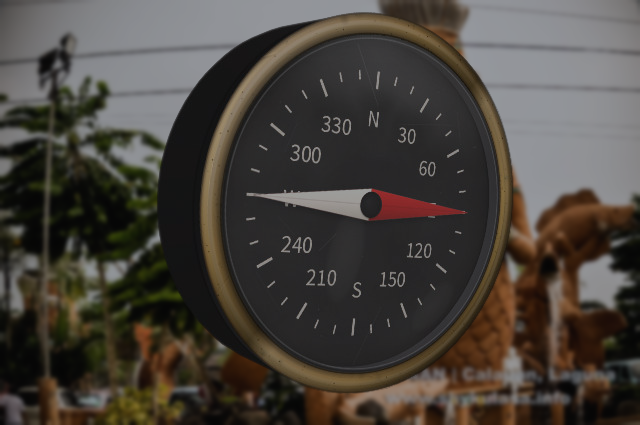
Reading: 90 °
